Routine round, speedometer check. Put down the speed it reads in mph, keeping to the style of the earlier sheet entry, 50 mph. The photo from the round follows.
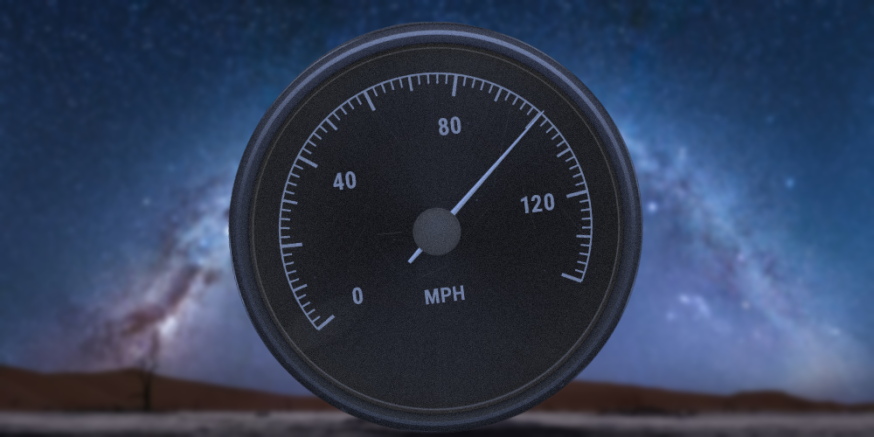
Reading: 100 mph
